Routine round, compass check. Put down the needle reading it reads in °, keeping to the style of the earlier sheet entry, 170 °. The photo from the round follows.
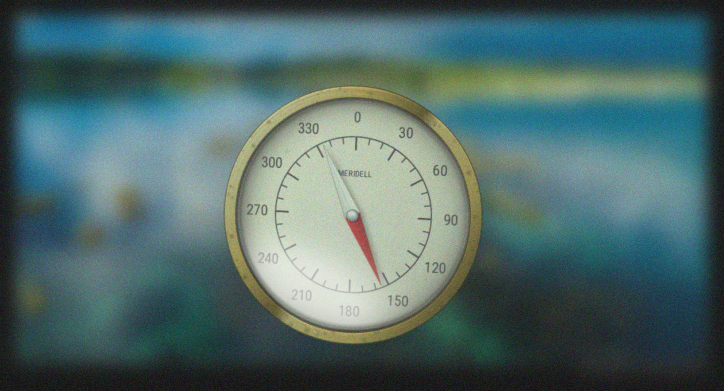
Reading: 155 °
